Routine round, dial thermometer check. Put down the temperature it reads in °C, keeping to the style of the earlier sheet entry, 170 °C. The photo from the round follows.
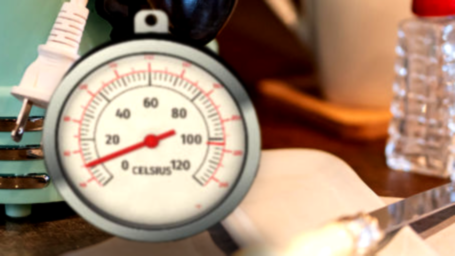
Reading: 10 °C
